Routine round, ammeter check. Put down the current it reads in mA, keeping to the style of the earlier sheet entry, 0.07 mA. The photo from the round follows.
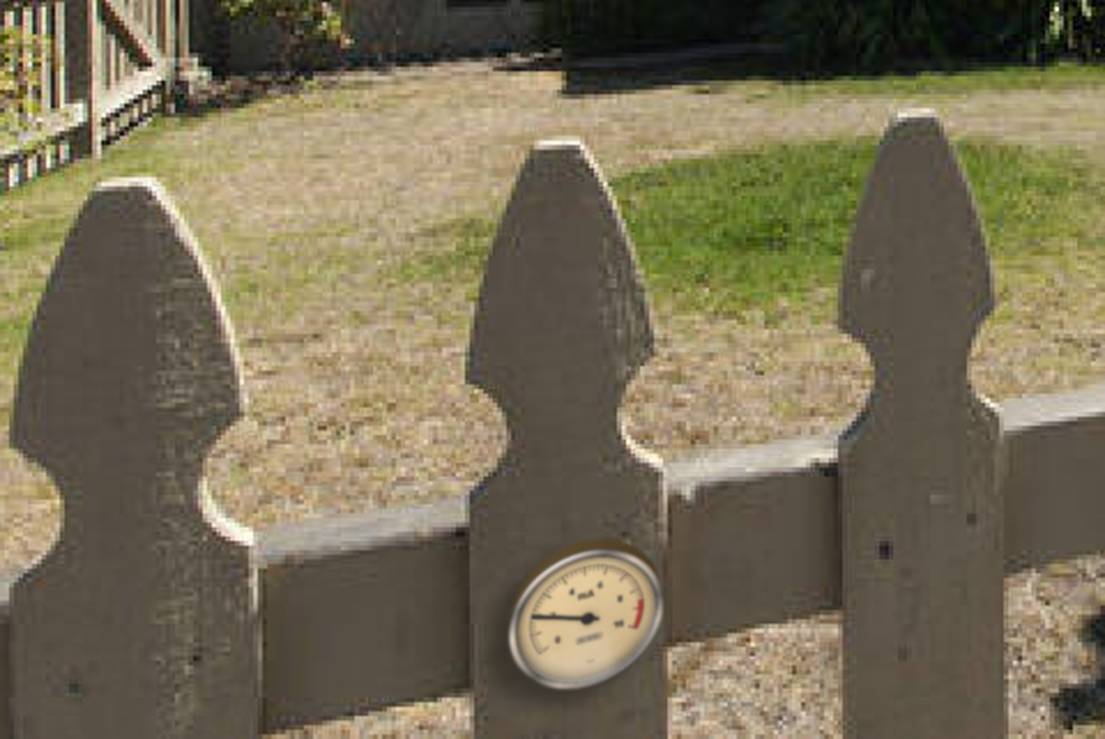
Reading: 2 mA
